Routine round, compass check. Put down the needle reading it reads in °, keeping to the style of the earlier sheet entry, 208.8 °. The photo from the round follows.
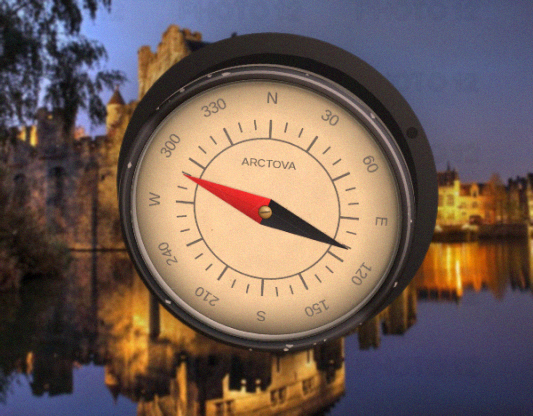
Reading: 290 °
